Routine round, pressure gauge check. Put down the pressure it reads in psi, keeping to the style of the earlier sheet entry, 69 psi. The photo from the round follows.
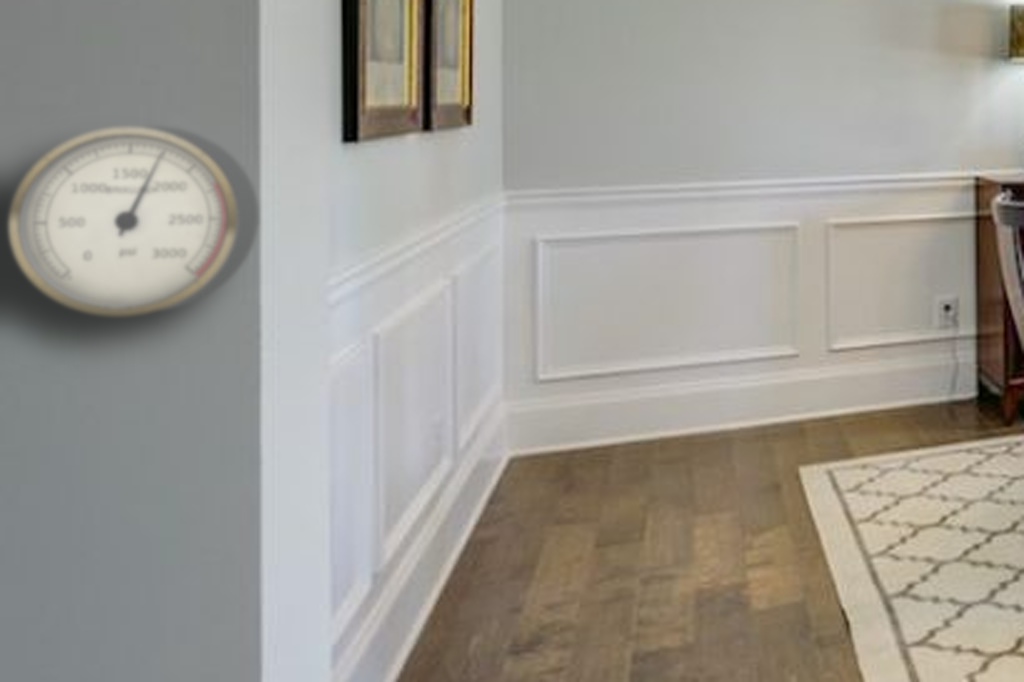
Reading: 1750 psi
